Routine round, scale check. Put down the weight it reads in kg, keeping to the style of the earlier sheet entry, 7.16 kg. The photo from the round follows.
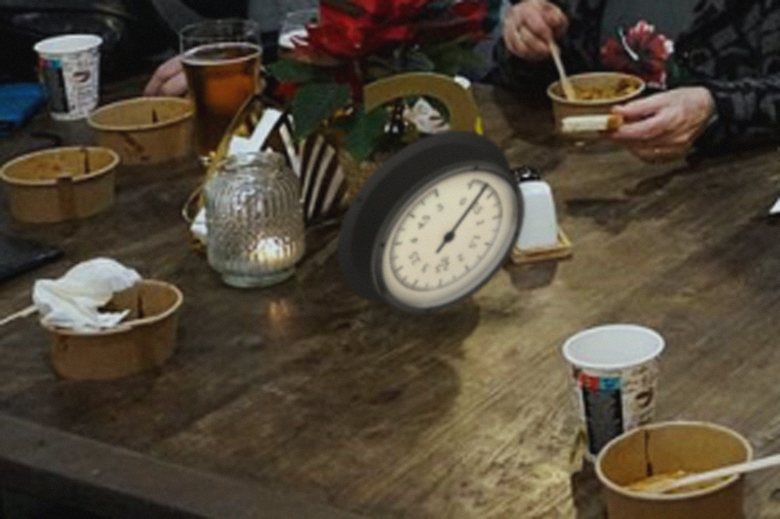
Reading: 0.25 kg
